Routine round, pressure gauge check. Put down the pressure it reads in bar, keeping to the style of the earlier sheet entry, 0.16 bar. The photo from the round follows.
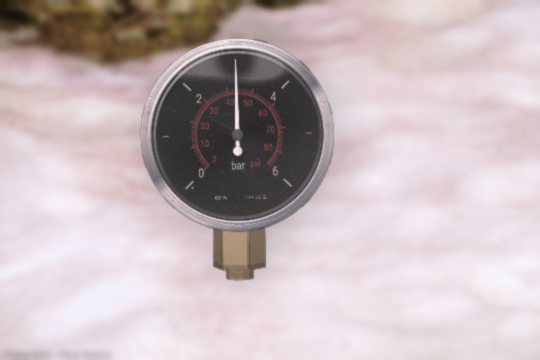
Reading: 3 bar
